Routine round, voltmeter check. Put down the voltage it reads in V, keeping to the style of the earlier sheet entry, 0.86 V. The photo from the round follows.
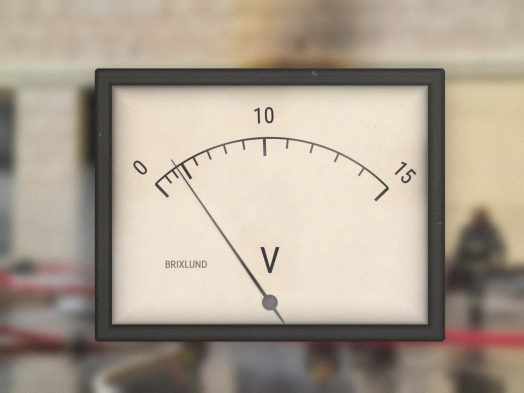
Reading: 4.5 V
